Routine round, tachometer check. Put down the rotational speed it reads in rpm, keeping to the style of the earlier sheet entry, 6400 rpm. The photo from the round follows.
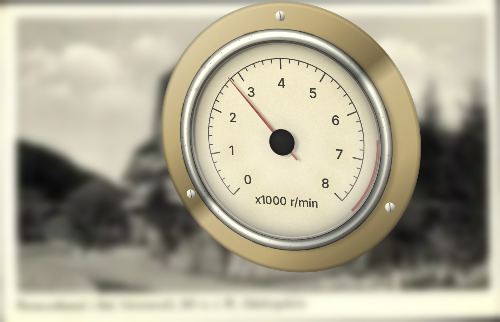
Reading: 2800 rpm
